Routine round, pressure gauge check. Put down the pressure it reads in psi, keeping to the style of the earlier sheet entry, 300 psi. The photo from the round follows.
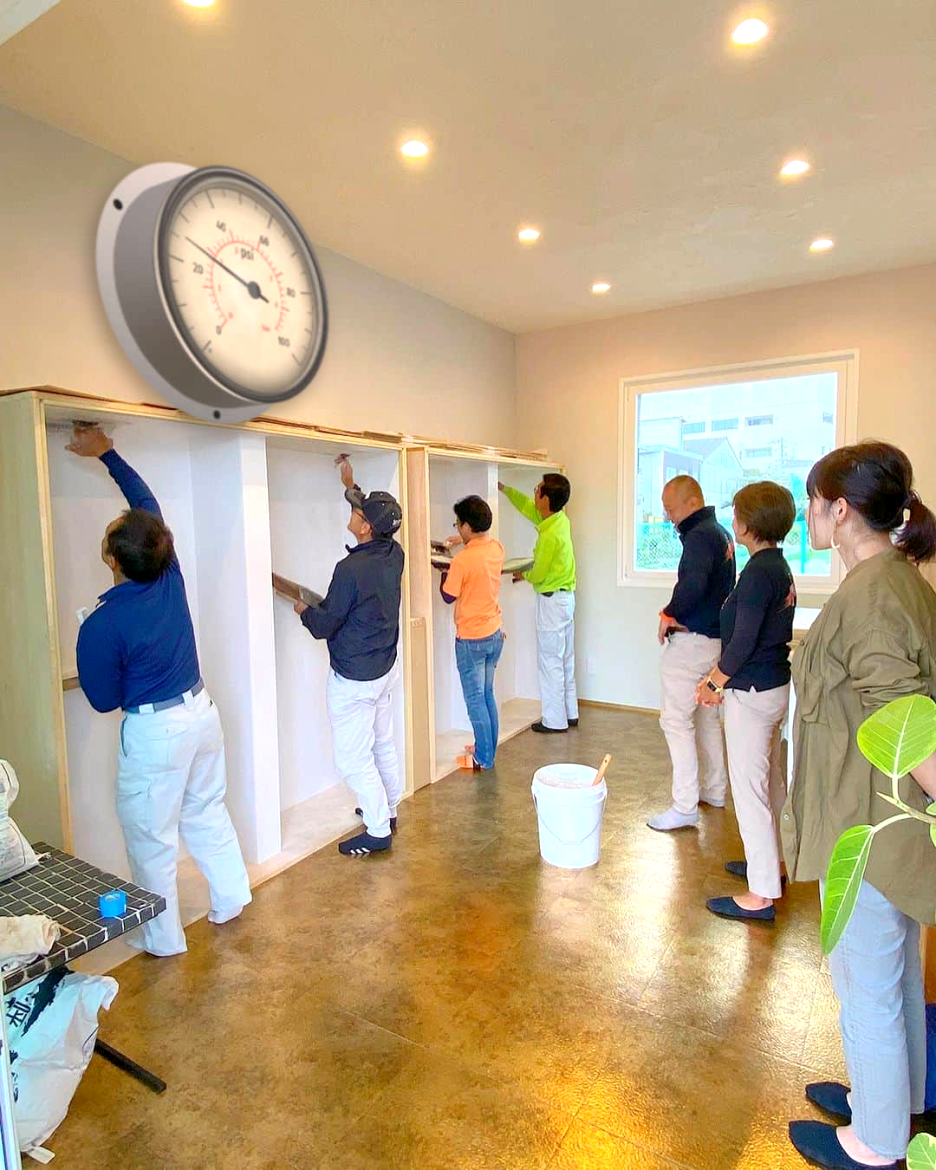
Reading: 25 psi
